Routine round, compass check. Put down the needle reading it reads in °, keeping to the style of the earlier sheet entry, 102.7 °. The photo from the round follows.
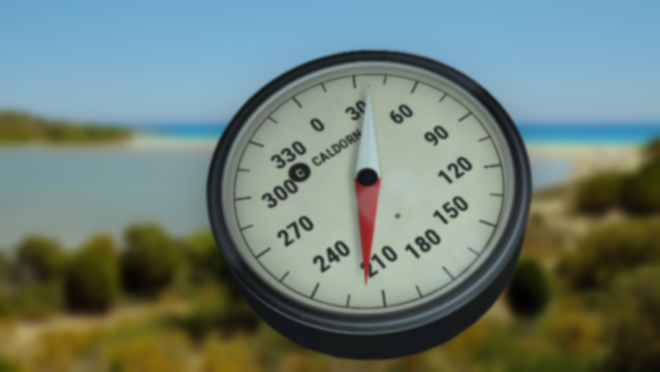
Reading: 217.5 °
